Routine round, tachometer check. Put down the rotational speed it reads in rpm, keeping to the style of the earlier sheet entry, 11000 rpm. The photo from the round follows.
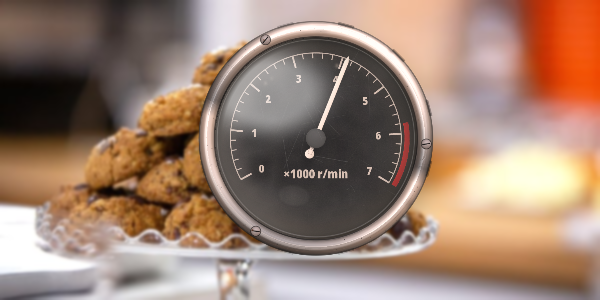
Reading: 4100 rpm
